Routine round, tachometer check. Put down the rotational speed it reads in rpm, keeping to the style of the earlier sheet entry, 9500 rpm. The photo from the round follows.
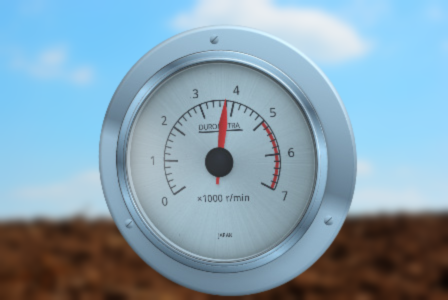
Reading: 3800 rpm
